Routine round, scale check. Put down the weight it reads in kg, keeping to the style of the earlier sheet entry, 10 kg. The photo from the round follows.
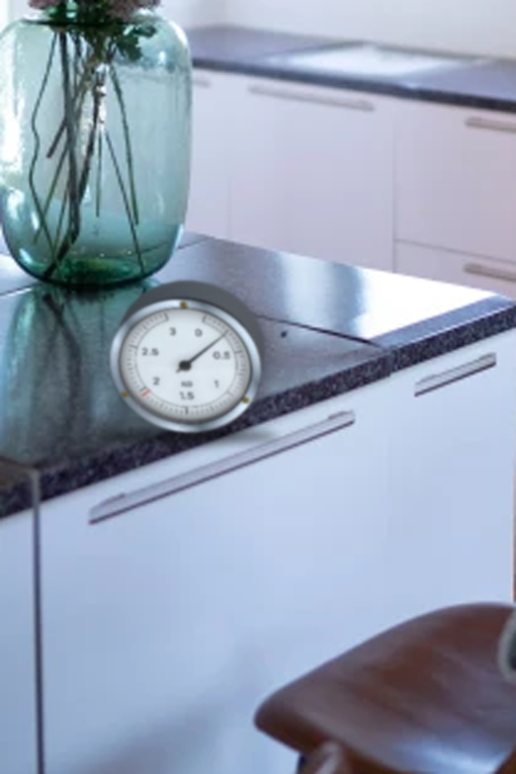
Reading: 0.25 kg
